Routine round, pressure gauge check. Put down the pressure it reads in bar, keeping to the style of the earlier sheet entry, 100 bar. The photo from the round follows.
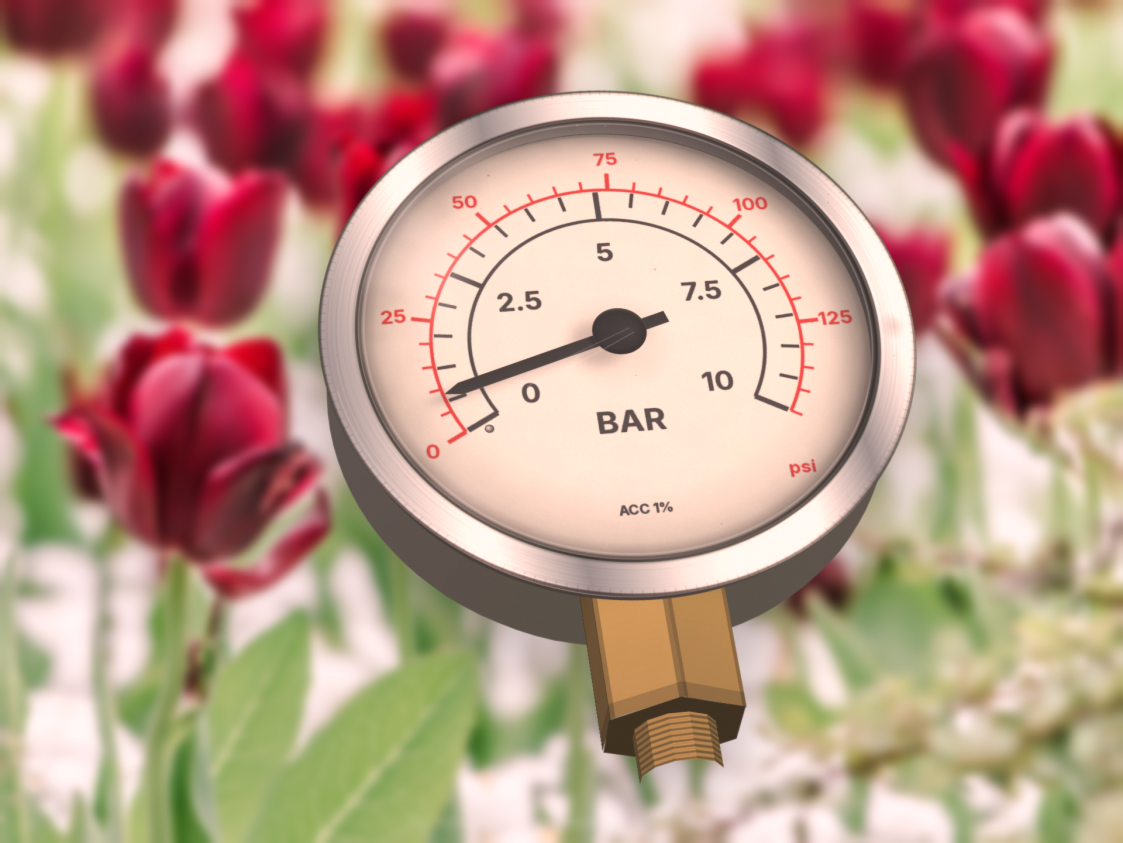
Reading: 0.5 bar
